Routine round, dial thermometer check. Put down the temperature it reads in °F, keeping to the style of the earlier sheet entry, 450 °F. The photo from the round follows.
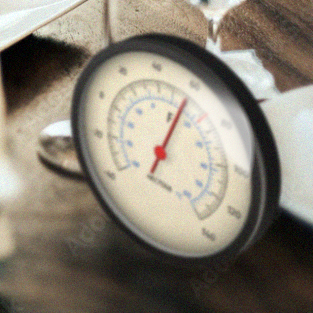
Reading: 60 °F
